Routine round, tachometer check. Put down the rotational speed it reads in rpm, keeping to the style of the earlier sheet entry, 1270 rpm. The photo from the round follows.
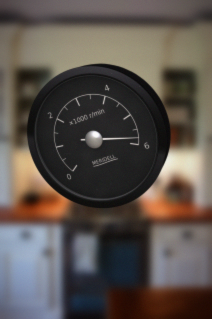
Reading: 5750 rpm
